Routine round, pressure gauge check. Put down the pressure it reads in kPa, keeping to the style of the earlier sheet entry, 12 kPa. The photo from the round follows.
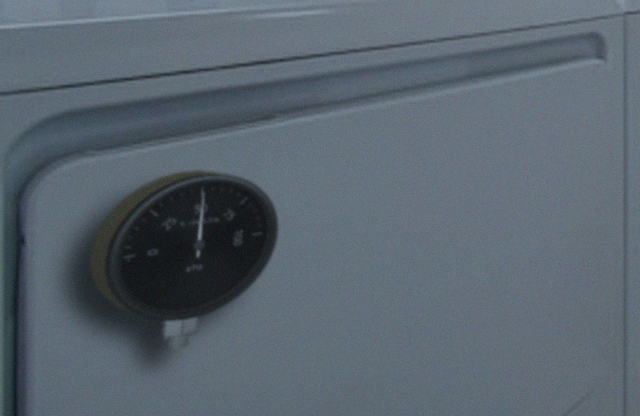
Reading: 50 kPa
